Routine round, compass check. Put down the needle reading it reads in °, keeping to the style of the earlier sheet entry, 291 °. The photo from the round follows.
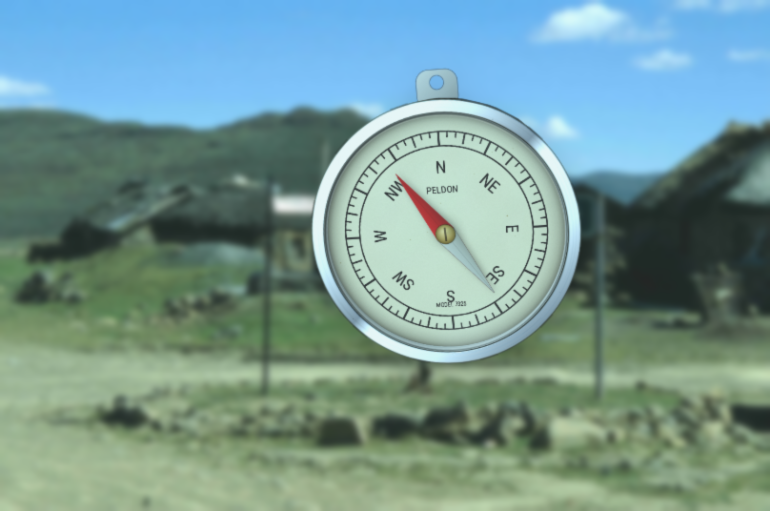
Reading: 325 °
